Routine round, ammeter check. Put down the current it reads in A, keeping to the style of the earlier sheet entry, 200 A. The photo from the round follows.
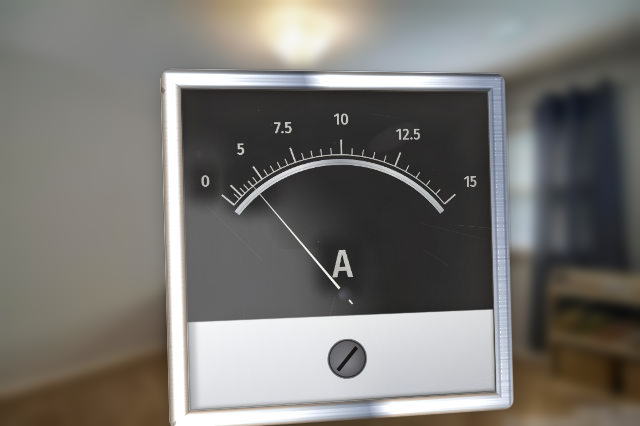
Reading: 4 A
